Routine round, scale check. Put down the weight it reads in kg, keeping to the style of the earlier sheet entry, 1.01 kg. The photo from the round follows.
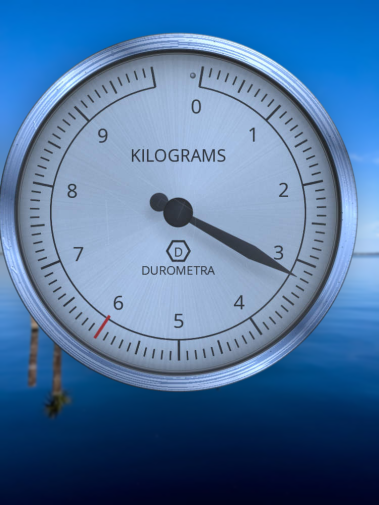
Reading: 3.2 kg
